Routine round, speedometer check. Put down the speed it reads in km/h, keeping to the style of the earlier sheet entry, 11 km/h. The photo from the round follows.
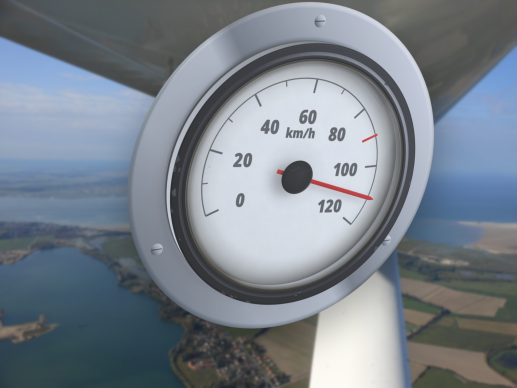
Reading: 110 km/h
